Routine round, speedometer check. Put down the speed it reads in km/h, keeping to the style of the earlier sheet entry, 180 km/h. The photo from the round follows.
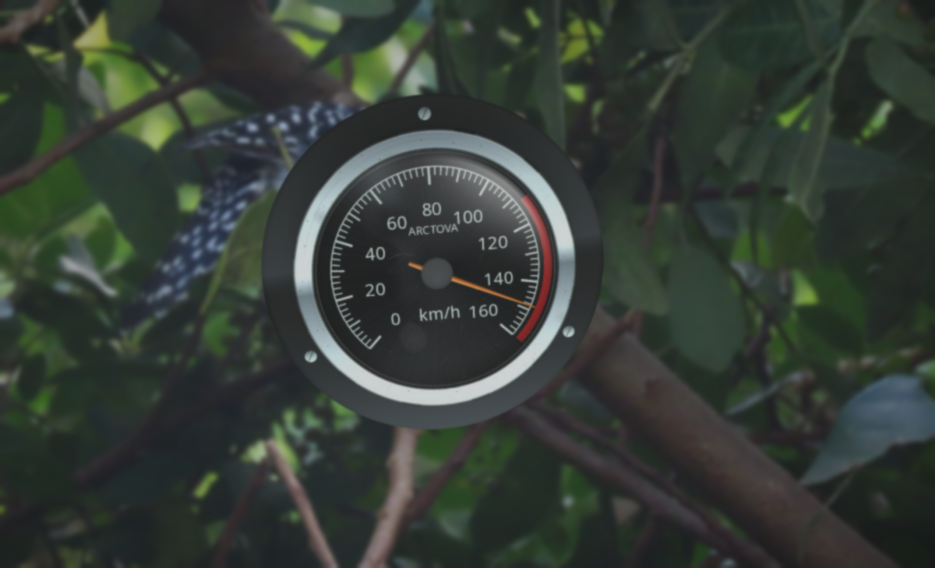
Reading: 148 km/h
